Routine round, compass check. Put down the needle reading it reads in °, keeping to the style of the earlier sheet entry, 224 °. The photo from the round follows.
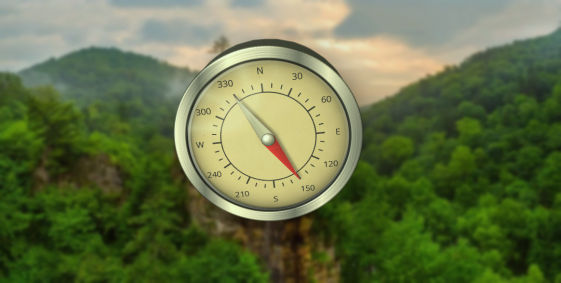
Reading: 150 °
